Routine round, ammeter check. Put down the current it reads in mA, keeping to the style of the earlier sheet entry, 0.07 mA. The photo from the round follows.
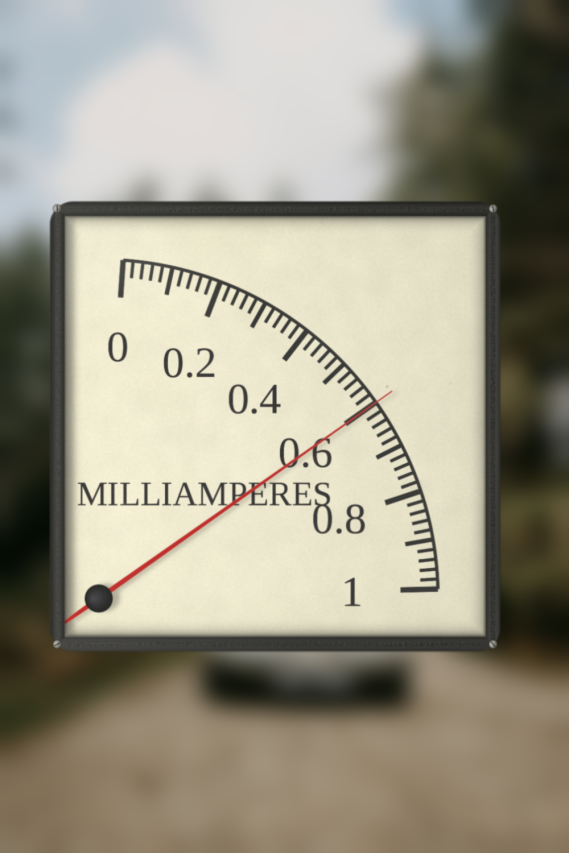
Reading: 0.6 mA
